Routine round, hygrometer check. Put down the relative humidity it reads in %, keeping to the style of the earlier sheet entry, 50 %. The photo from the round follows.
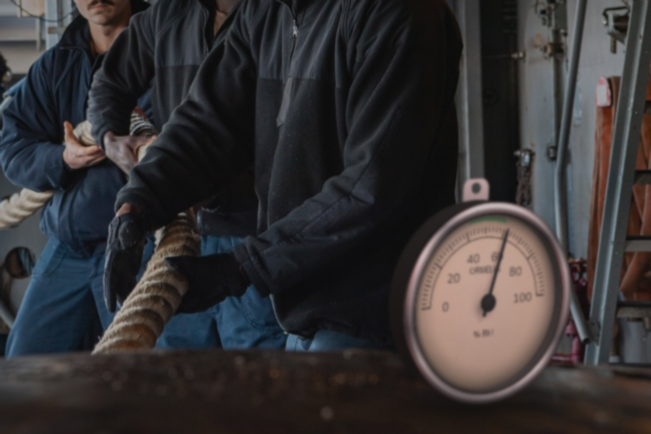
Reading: 60 %
